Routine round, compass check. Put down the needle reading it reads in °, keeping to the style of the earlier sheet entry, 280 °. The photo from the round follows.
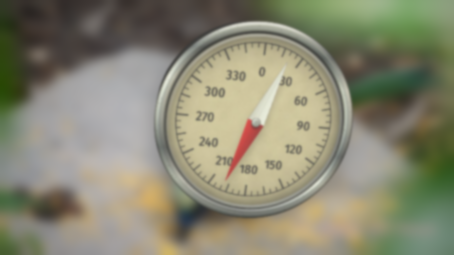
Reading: 200 °
